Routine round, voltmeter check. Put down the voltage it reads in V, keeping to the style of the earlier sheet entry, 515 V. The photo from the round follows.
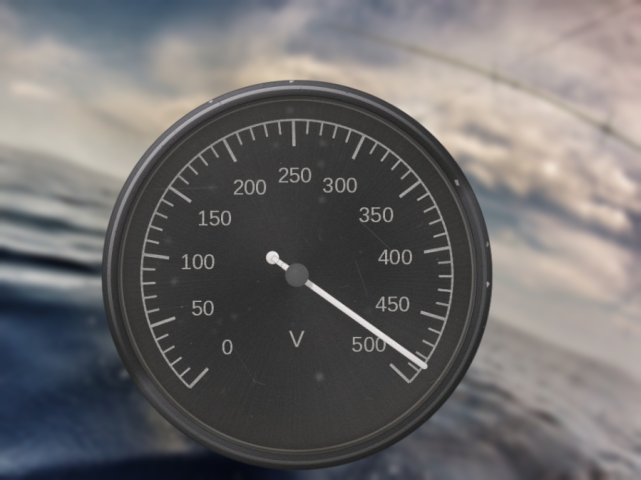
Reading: 485 V
